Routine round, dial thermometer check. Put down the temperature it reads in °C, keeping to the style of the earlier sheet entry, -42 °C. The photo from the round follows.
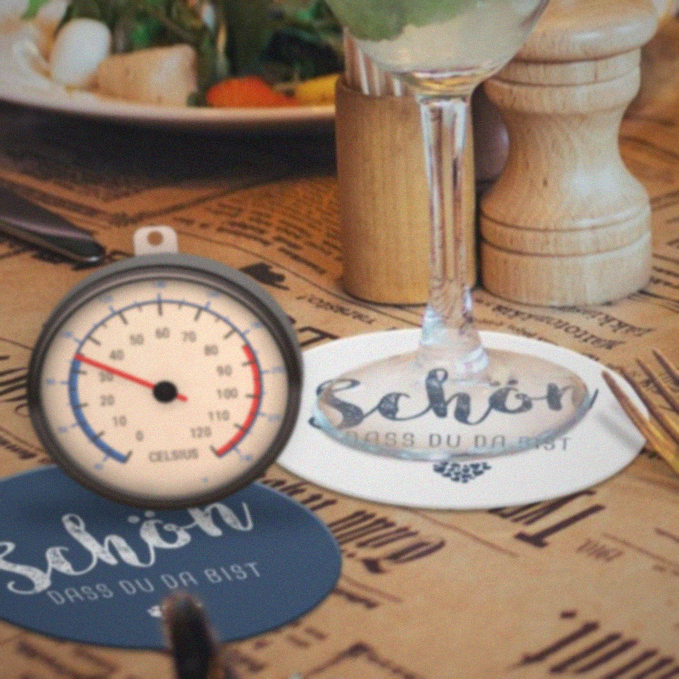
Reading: 35 °C
